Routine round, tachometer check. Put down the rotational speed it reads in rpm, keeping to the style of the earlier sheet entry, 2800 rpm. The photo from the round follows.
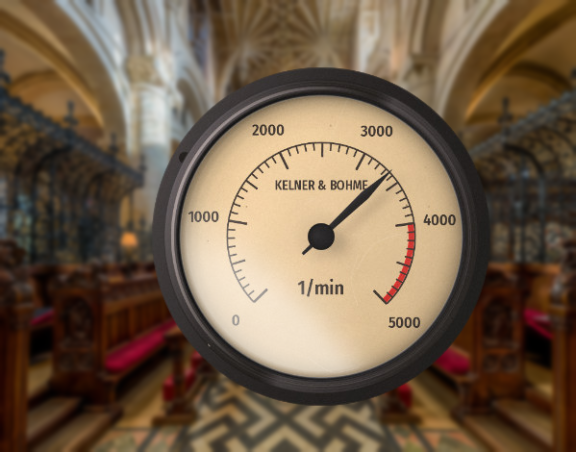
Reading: 3350 rpm
